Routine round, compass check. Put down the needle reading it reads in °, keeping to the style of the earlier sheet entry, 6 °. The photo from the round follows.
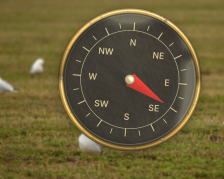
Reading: 120 °
